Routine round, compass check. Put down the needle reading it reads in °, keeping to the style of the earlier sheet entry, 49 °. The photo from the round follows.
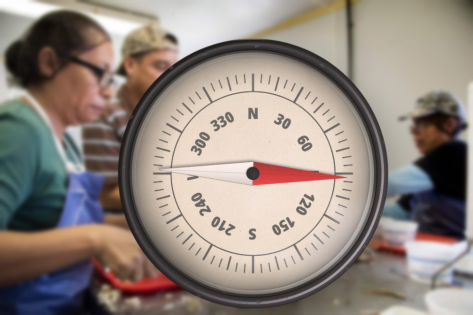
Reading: 92.5 °
